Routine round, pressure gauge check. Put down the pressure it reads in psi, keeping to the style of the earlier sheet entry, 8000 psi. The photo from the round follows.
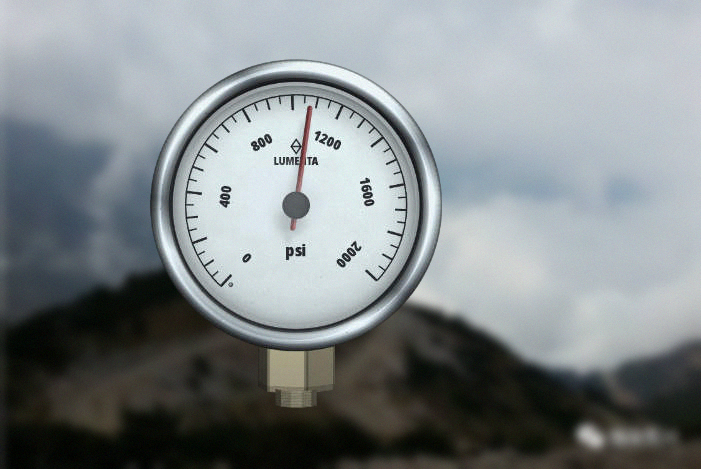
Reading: 1075 psi
